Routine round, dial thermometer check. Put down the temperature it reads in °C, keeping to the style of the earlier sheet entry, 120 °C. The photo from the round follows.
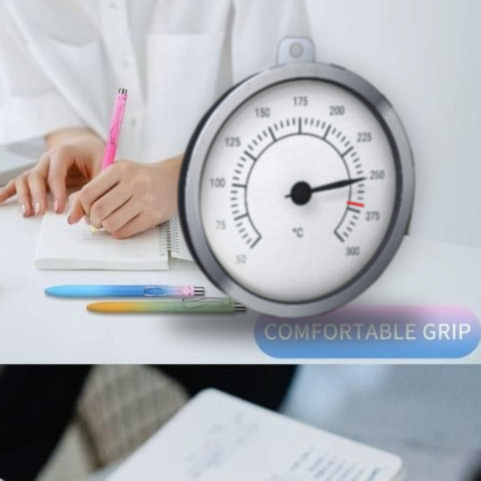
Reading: 250 °C
